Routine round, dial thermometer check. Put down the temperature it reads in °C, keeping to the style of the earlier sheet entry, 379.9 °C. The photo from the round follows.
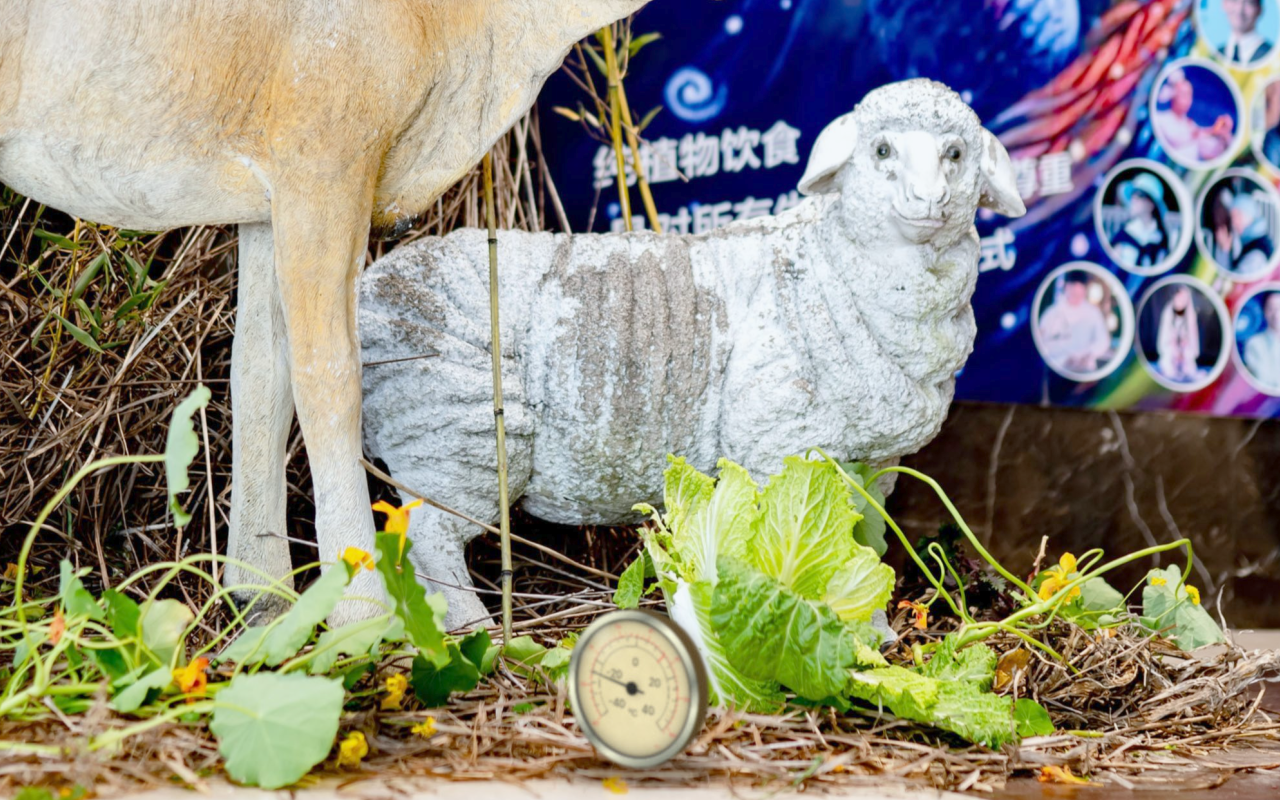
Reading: -24 °C
